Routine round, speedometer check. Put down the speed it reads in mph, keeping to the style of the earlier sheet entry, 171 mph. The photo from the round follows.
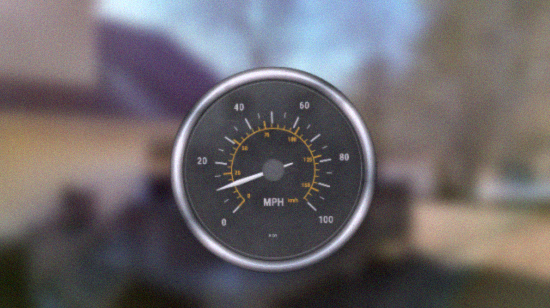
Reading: 10 mph
